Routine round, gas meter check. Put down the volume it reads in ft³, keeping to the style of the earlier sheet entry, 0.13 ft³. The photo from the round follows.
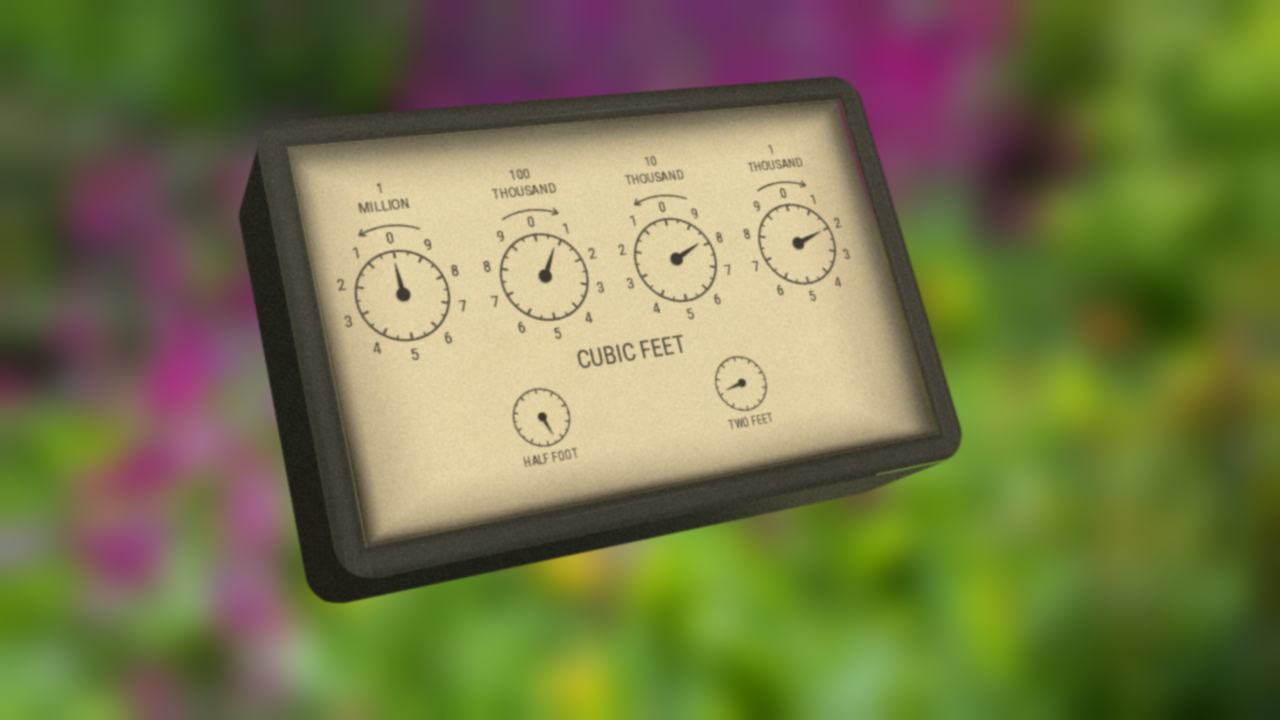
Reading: 8200 ft³
